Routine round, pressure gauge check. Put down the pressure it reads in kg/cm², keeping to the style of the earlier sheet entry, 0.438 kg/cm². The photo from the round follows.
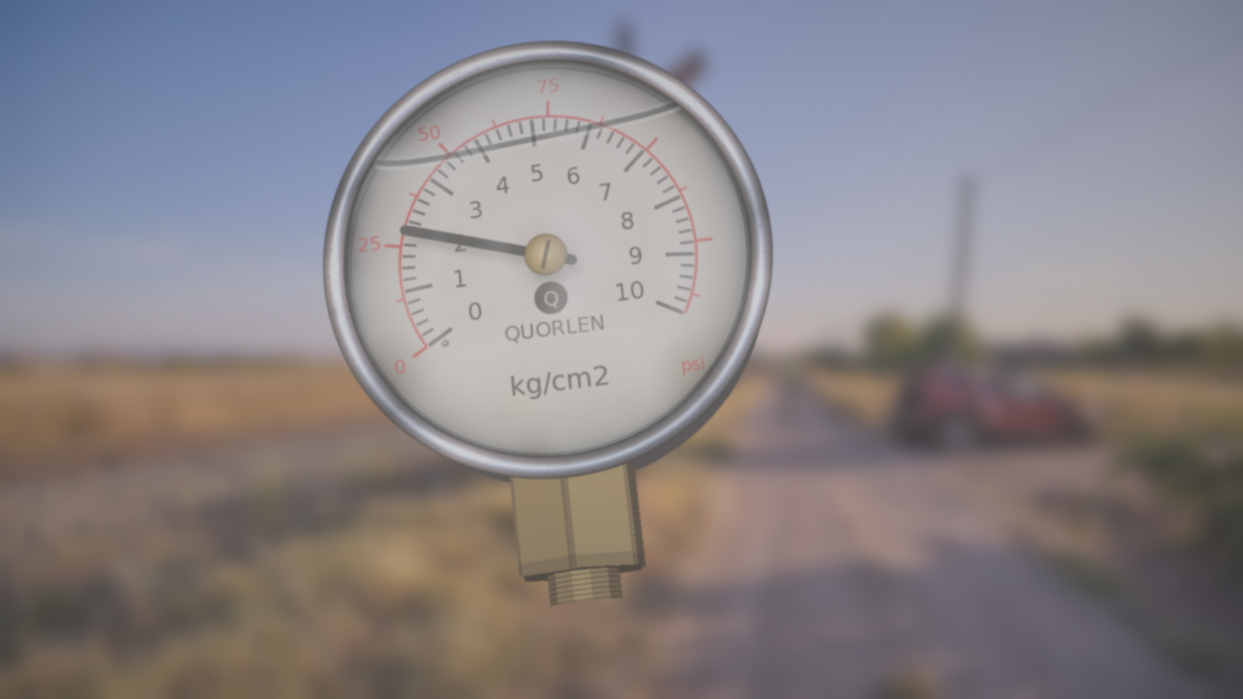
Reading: 2 kg/cm²
